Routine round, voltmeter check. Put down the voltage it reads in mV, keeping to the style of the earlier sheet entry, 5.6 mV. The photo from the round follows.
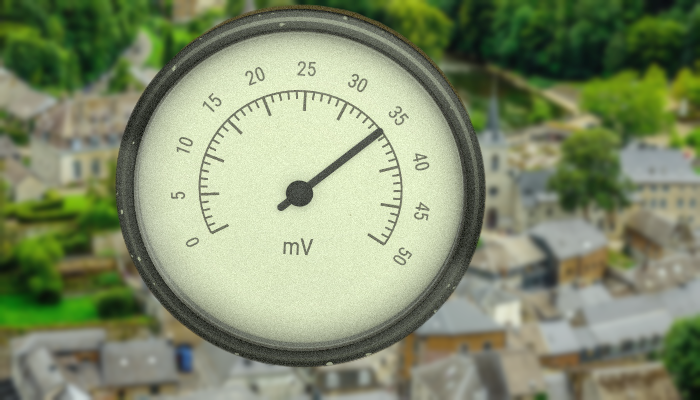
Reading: 35 mV
